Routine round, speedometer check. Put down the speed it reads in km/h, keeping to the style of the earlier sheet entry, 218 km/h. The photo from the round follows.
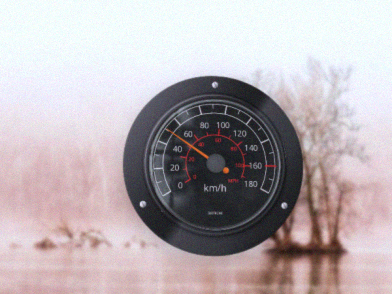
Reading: 50 km/h
